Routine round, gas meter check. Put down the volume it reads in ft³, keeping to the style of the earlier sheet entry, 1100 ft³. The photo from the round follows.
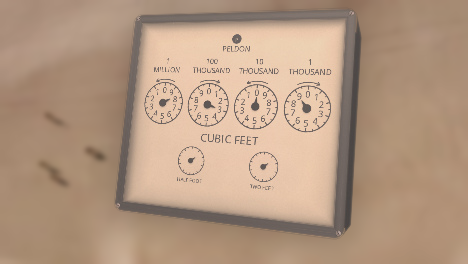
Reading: 829900 ft³
